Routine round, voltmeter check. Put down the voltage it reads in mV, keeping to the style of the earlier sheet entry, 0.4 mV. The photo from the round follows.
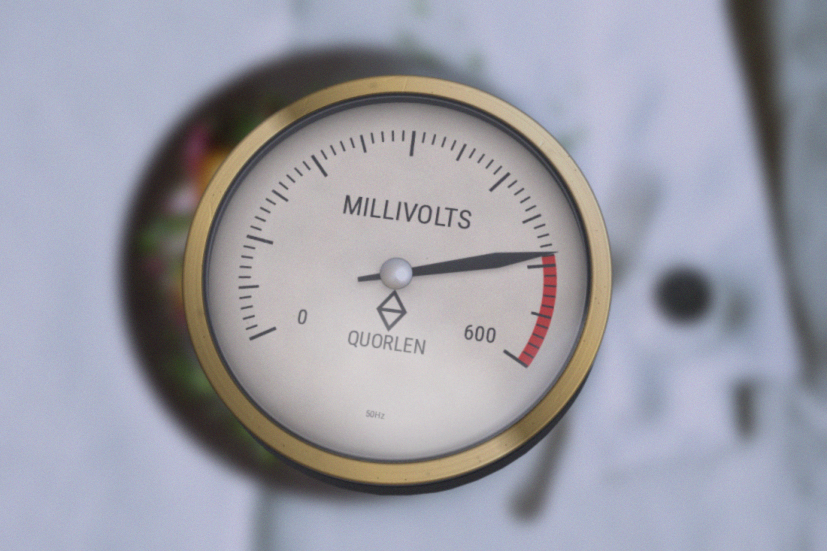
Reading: 490 mV
